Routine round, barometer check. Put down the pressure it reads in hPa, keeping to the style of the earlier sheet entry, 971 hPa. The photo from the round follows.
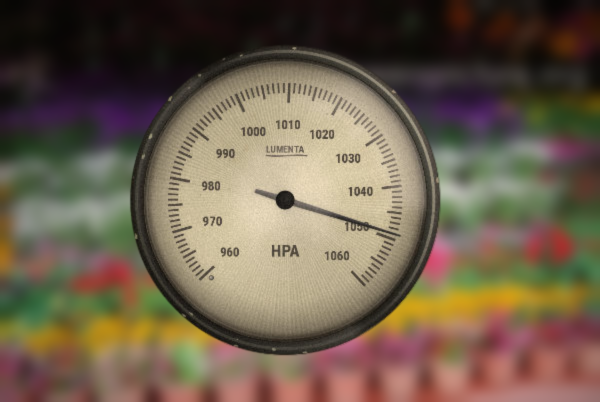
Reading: 1049 hPa
